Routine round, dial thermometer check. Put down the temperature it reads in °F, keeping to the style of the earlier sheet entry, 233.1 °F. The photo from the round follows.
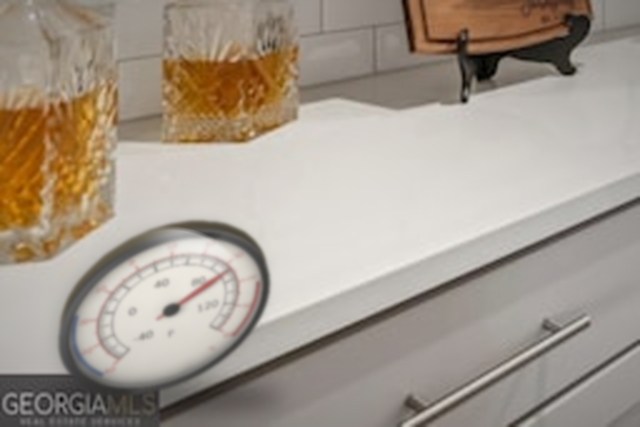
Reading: 90 °F
